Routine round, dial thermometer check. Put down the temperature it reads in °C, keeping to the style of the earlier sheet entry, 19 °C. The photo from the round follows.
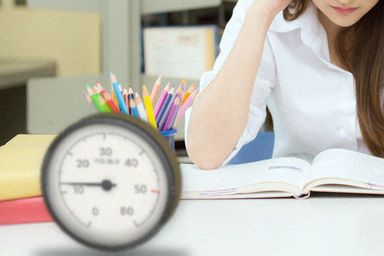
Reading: 12.5 °C
